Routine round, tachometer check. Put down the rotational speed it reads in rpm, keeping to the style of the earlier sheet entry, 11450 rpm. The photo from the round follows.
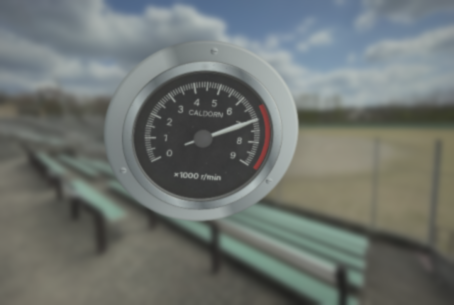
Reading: 7000 rpm
